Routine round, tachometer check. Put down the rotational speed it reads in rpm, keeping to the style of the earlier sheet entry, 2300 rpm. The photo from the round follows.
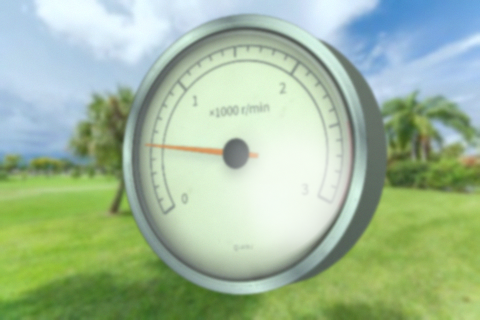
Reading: 500 rpm
